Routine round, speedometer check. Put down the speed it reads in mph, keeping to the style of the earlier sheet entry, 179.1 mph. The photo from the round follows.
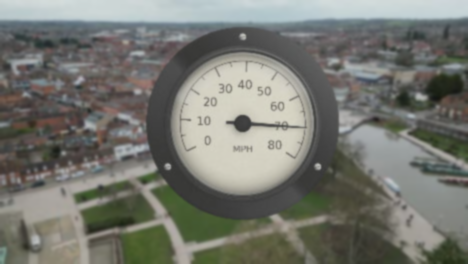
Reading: 70 mph
